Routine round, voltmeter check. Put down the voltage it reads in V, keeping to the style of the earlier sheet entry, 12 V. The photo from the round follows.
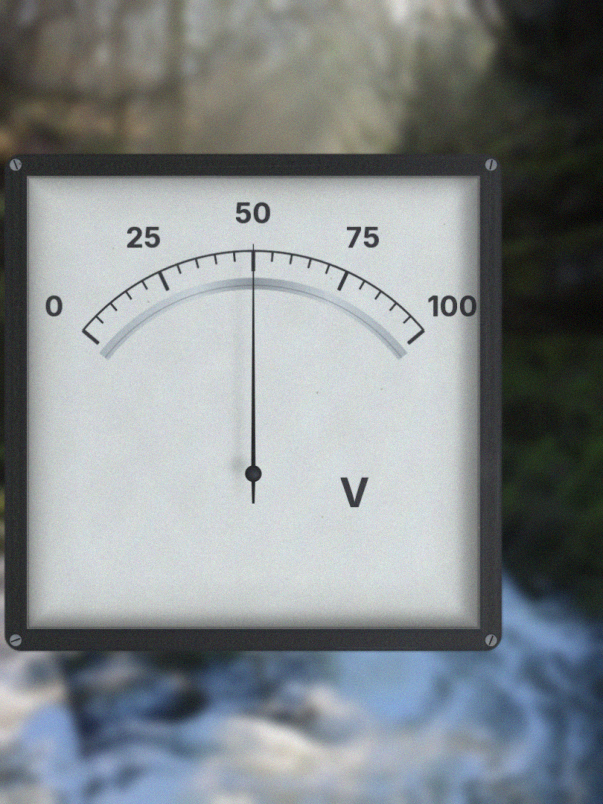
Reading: 50 V
